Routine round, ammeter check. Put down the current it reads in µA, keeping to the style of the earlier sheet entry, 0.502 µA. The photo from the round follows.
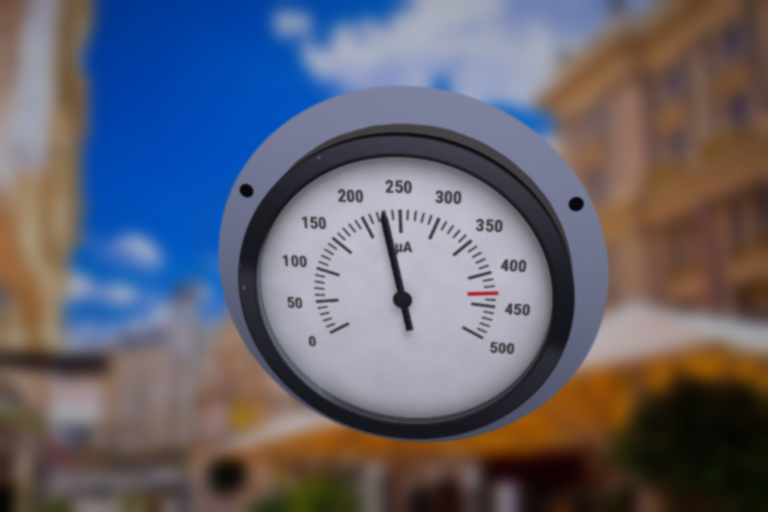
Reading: 230 µA
